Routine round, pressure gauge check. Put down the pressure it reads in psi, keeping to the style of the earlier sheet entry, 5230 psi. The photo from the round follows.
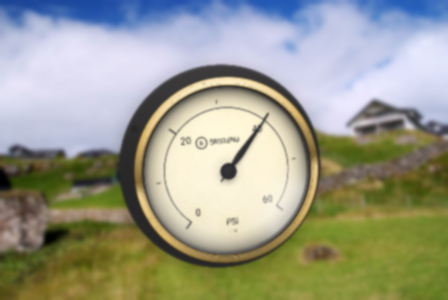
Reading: 40 psi
